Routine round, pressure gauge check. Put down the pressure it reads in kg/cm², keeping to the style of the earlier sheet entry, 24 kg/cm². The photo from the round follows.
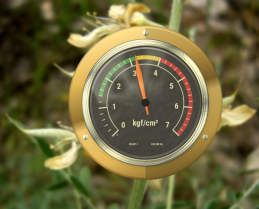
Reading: 3.2 kg/cm²
